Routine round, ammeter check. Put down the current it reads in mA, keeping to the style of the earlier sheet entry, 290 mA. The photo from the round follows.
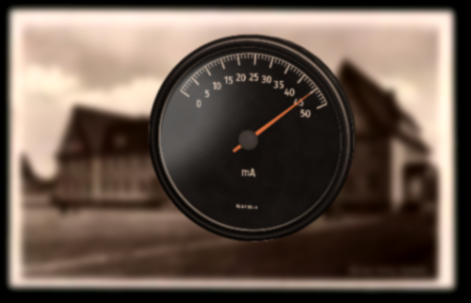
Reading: 45 mA
